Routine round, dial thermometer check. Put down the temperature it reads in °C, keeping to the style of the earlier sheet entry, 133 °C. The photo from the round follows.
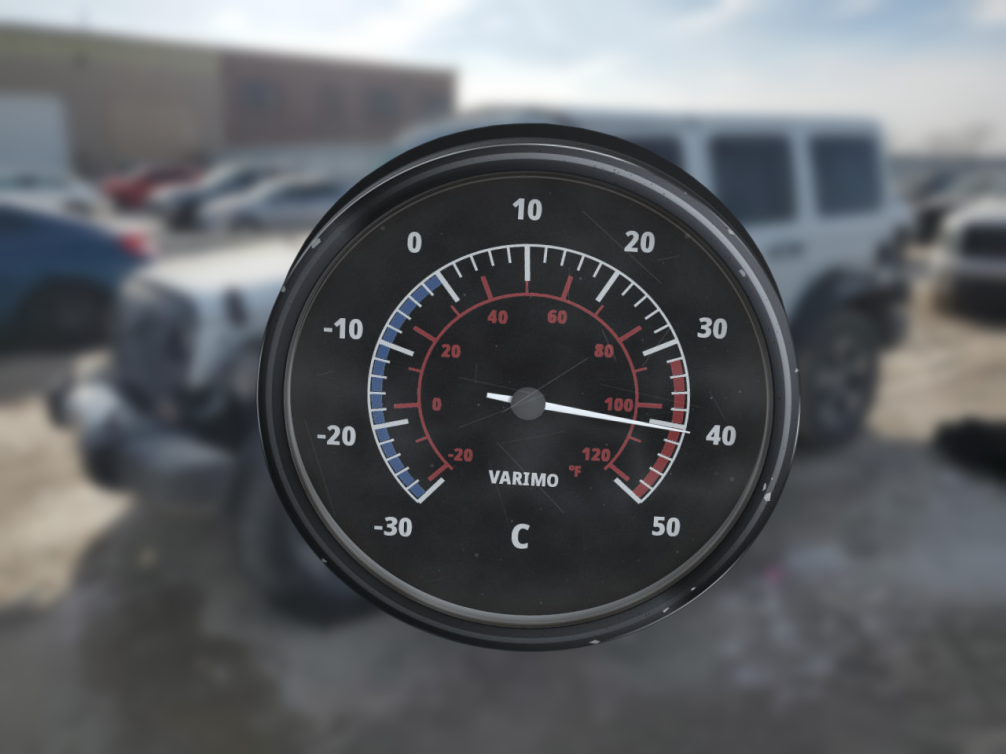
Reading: 40 °C
